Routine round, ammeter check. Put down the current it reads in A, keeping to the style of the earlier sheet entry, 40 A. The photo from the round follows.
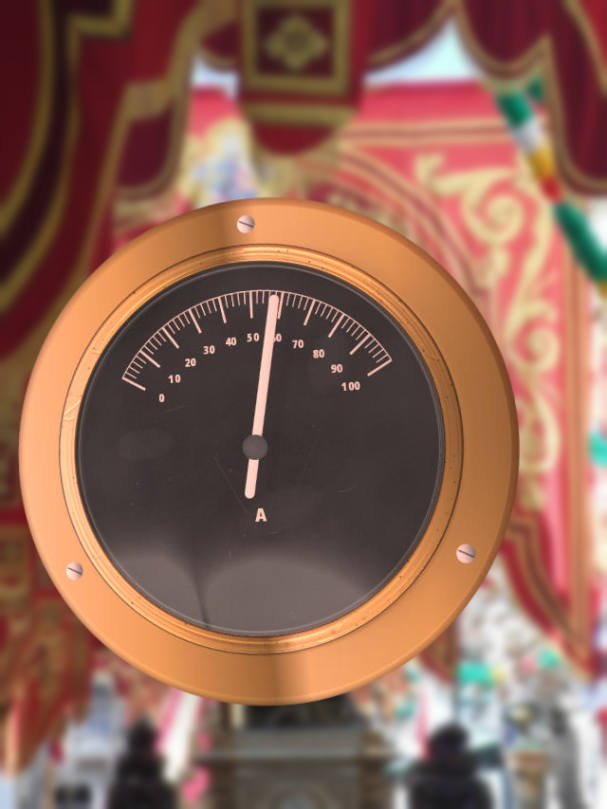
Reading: 58 A
